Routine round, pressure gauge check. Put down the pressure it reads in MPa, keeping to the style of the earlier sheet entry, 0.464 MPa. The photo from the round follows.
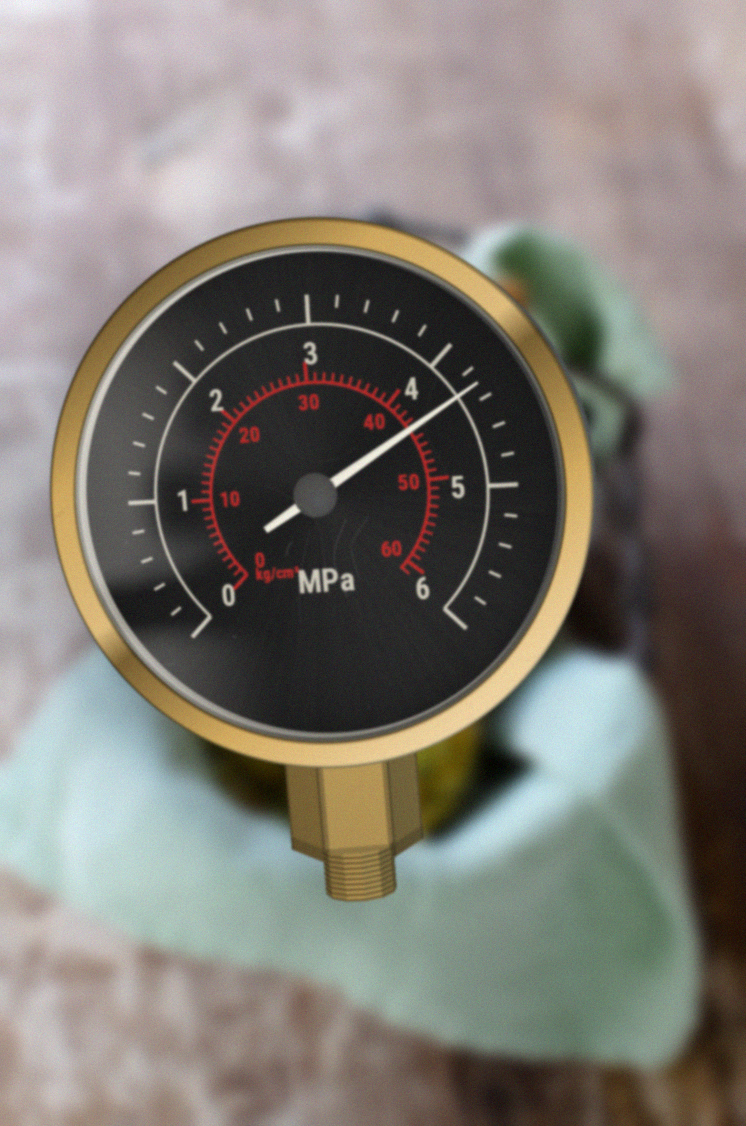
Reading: 4.3 MPa
